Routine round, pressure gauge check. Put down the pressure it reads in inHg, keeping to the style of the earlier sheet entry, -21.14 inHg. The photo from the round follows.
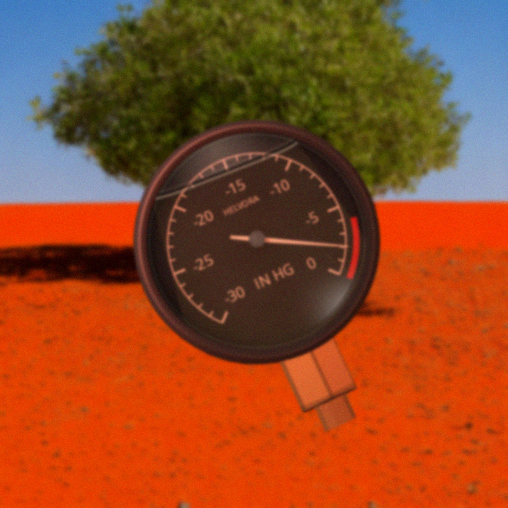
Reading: -2 inHg
